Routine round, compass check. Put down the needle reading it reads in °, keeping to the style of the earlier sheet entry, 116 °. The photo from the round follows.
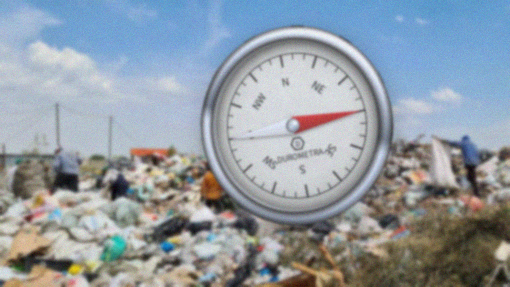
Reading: 90 °
